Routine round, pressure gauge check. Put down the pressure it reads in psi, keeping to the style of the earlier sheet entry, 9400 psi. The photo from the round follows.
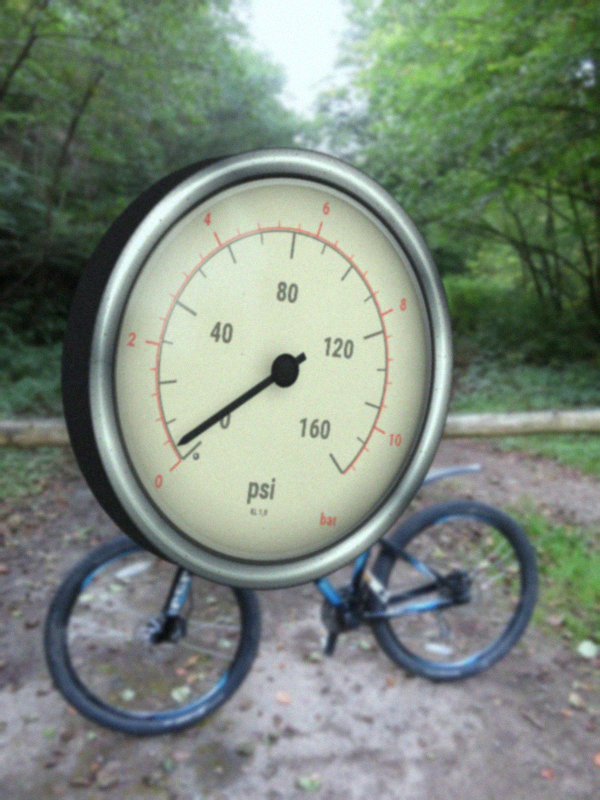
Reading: 5 psi
